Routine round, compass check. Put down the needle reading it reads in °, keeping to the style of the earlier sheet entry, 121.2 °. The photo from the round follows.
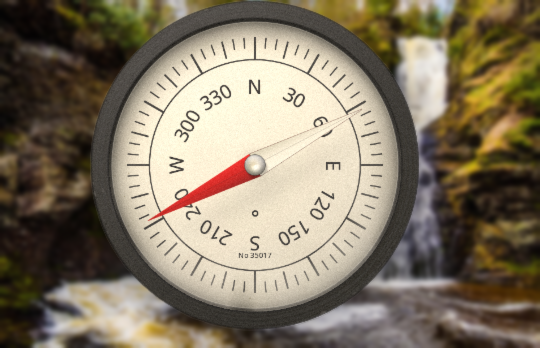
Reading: 242.5 °
